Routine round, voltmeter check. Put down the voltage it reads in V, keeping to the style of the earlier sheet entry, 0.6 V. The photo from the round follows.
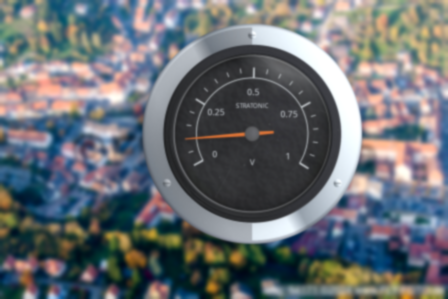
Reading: 0.1 V
